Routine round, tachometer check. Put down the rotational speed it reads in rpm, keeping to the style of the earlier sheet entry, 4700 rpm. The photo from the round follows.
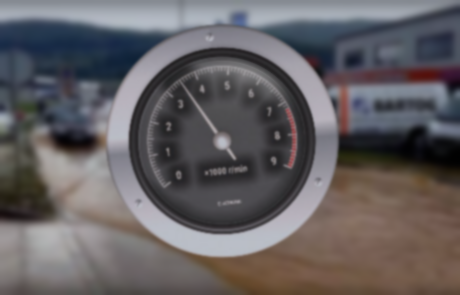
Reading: 3500 rpm
